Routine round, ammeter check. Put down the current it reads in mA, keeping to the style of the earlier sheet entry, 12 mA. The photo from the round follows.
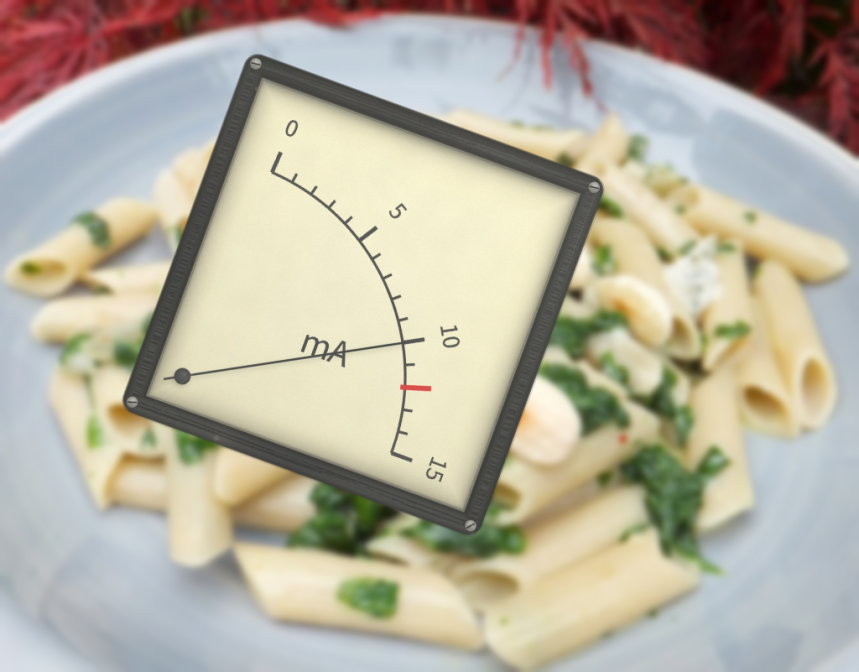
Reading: 10 mA
